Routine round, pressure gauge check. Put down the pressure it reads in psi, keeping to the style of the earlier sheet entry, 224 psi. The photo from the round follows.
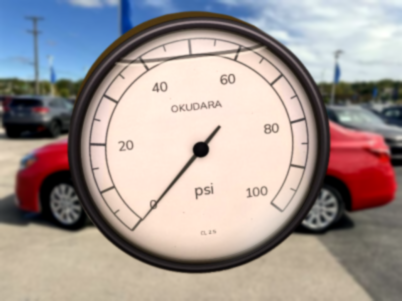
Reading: 0 psi
